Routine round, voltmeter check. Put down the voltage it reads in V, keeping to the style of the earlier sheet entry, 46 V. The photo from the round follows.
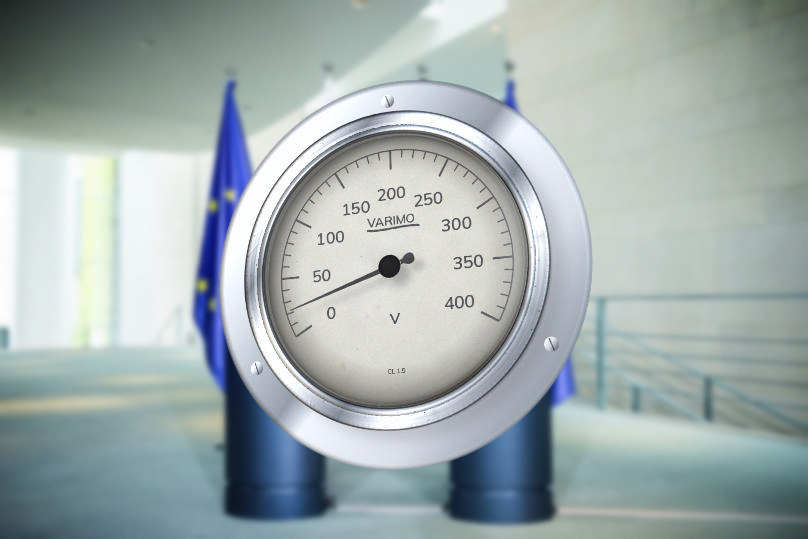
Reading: 20 V
